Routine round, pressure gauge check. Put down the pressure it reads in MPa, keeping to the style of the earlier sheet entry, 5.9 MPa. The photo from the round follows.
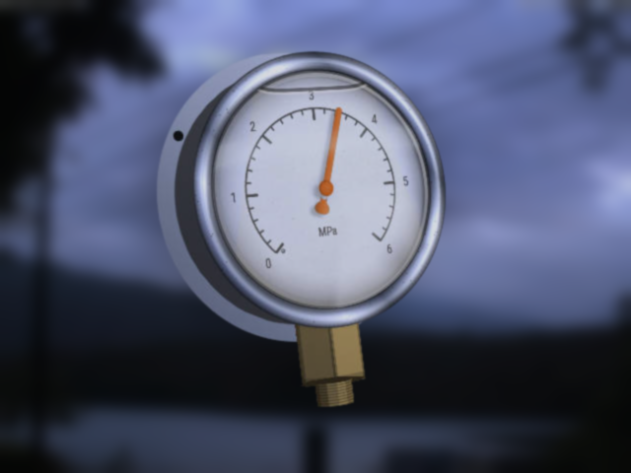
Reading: 3.4 MPa
